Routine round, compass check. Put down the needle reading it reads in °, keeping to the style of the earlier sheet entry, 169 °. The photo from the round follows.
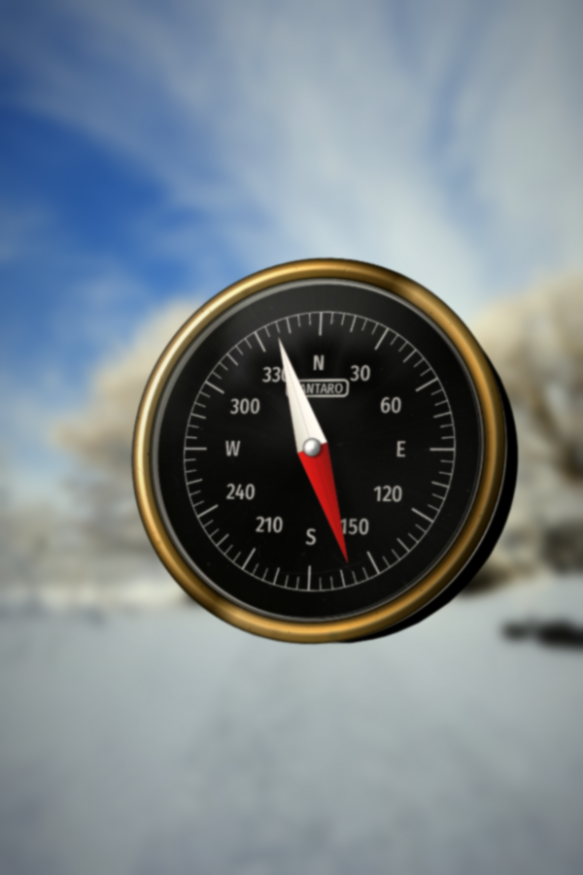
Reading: 160 °
